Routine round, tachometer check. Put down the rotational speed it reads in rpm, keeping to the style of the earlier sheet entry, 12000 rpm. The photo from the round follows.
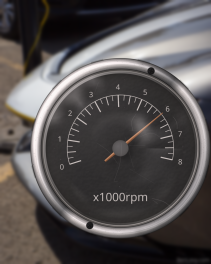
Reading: 6000 rpm
